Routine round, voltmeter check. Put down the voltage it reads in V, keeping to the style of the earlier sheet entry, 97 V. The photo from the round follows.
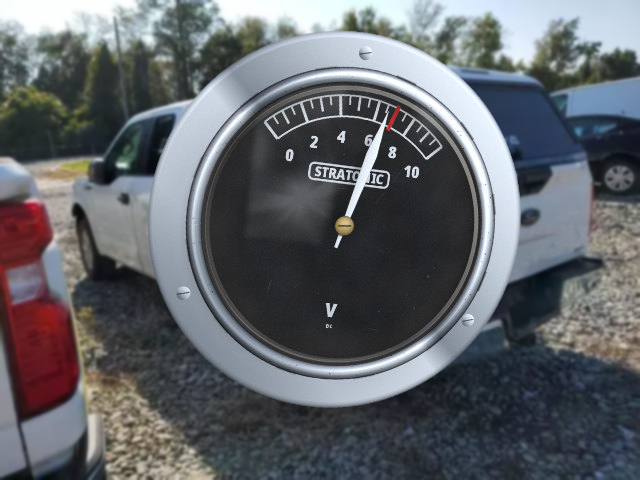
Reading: 6.5 V
